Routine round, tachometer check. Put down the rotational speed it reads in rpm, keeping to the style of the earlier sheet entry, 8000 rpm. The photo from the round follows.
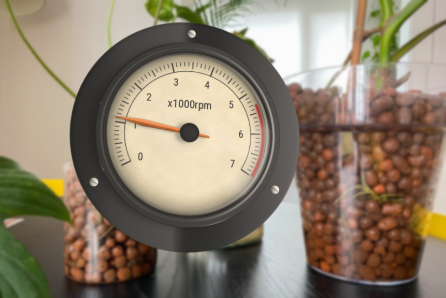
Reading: 1100 rpm
